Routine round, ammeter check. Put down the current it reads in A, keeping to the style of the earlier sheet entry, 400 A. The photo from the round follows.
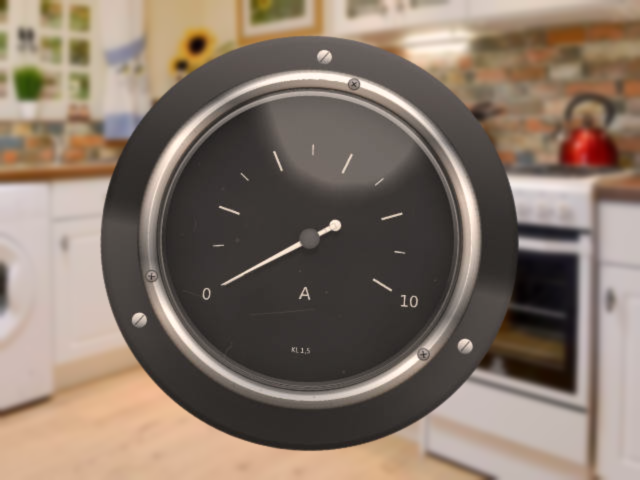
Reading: 0 A
